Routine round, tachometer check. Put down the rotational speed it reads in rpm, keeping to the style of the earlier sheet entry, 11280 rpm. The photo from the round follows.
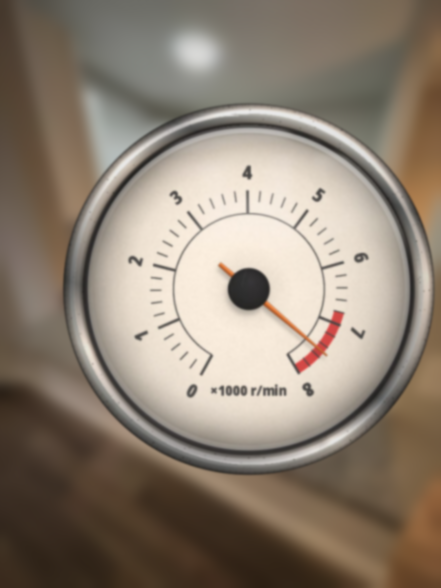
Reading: 7500 rpm
